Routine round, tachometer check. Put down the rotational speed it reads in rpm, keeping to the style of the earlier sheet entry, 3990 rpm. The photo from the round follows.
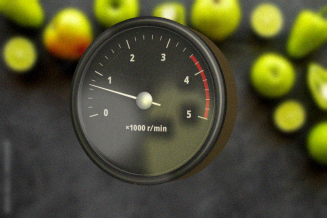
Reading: 700 rpm
